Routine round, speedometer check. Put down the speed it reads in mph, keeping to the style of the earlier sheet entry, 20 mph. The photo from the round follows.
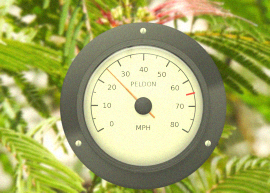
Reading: 25 mph
